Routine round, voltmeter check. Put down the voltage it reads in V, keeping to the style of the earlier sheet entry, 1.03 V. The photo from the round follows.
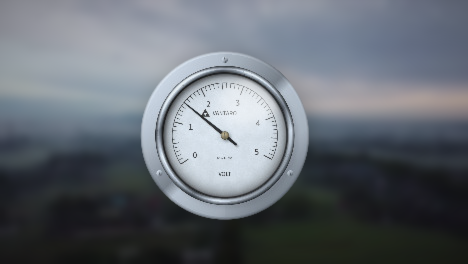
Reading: 1.5 V
